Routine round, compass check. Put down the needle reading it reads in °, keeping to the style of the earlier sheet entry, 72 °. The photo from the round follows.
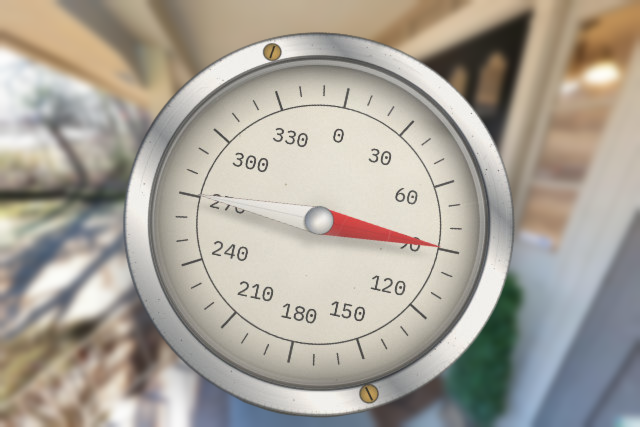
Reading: 90 °
